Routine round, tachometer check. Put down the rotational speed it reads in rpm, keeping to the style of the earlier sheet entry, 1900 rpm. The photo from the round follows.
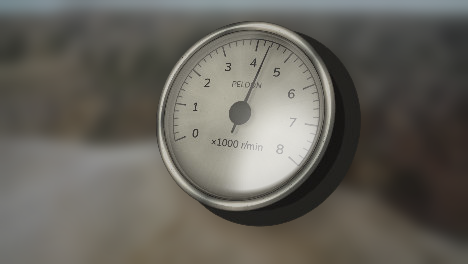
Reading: 4400 rpm
